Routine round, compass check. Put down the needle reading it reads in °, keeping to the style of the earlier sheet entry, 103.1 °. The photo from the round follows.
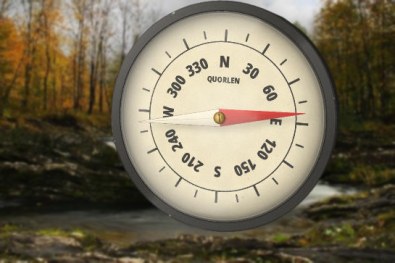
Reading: 82.5 °
